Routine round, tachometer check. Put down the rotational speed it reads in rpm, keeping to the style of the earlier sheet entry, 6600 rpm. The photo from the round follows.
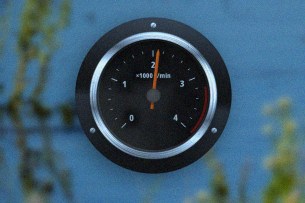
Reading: 2100 rpm
